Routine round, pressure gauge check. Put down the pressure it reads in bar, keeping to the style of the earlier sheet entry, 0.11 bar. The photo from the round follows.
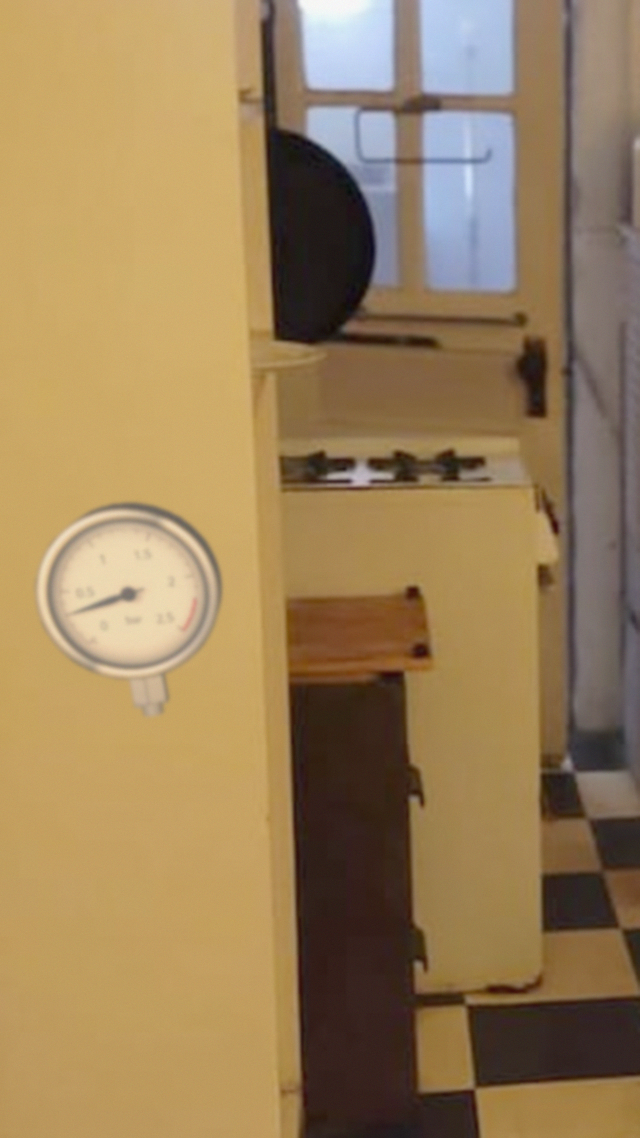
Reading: 0.3 bar
